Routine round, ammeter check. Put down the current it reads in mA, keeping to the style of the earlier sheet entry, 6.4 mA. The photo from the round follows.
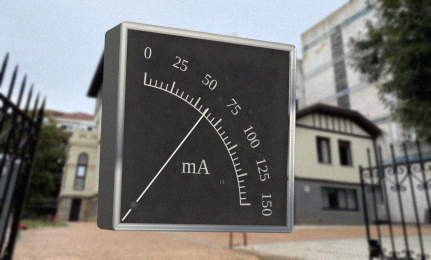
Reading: 60 mA
